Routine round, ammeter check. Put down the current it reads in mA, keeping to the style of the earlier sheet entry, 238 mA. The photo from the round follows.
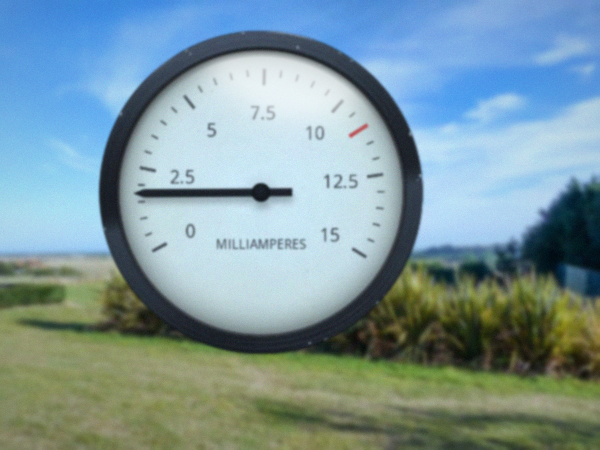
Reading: 1.75 mA
